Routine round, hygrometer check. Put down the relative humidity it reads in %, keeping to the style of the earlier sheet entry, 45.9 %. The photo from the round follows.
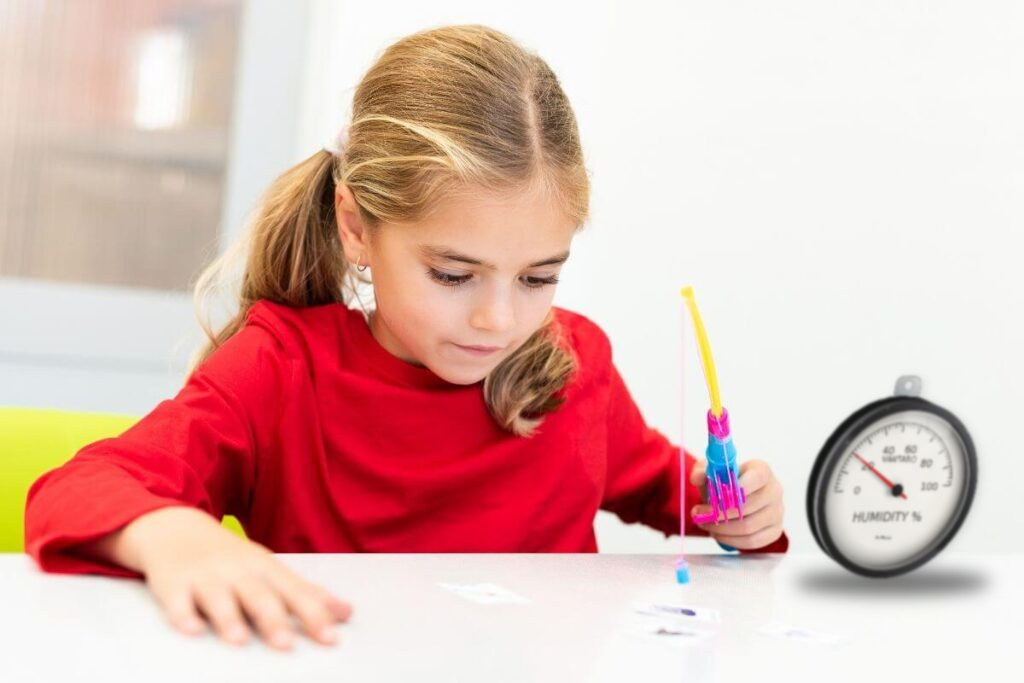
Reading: 20 %
